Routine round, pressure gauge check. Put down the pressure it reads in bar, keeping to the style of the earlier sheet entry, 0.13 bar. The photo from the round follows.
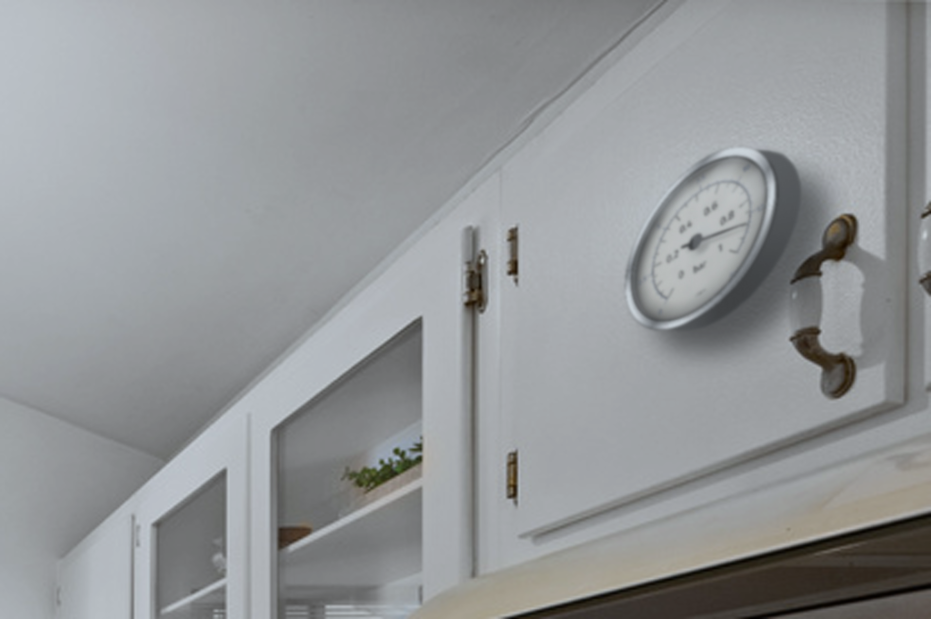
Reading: 0.9 bar
